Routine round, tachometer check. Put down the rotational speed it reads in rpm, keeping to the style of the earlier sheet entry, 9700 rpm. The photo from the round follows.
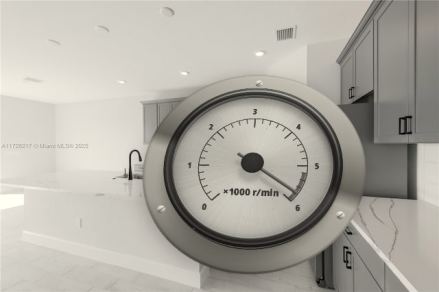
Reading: 5800 rpm
